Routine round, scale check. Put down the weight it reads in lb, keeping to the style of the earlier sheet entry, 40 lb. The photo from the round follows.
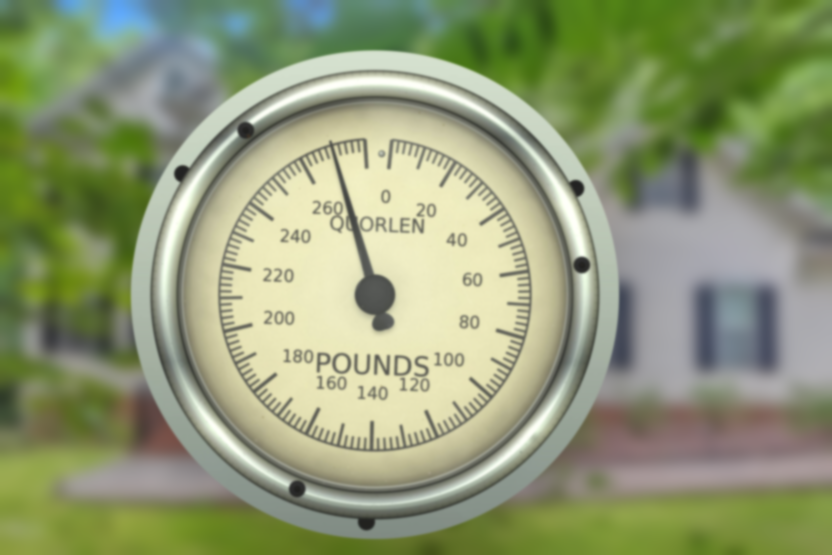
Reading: 270 lb
